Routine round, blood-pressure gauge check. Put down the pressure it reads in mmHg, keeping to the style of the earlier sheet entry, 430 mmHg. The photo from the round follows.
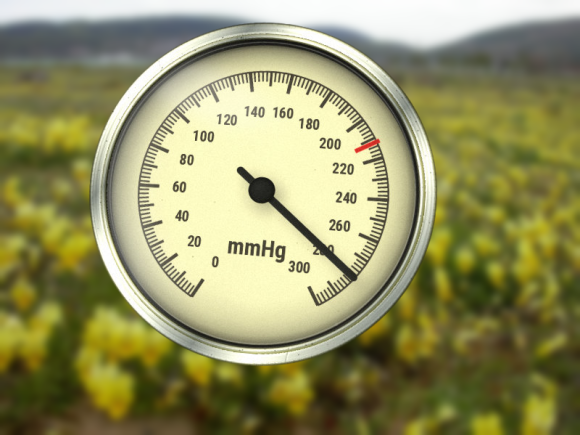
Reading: 280 mmHg
